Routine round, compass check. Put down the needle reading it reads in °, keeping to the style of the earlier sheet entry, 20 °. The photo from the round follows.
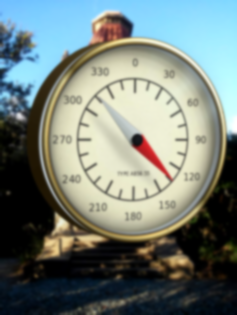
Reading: 135 °
